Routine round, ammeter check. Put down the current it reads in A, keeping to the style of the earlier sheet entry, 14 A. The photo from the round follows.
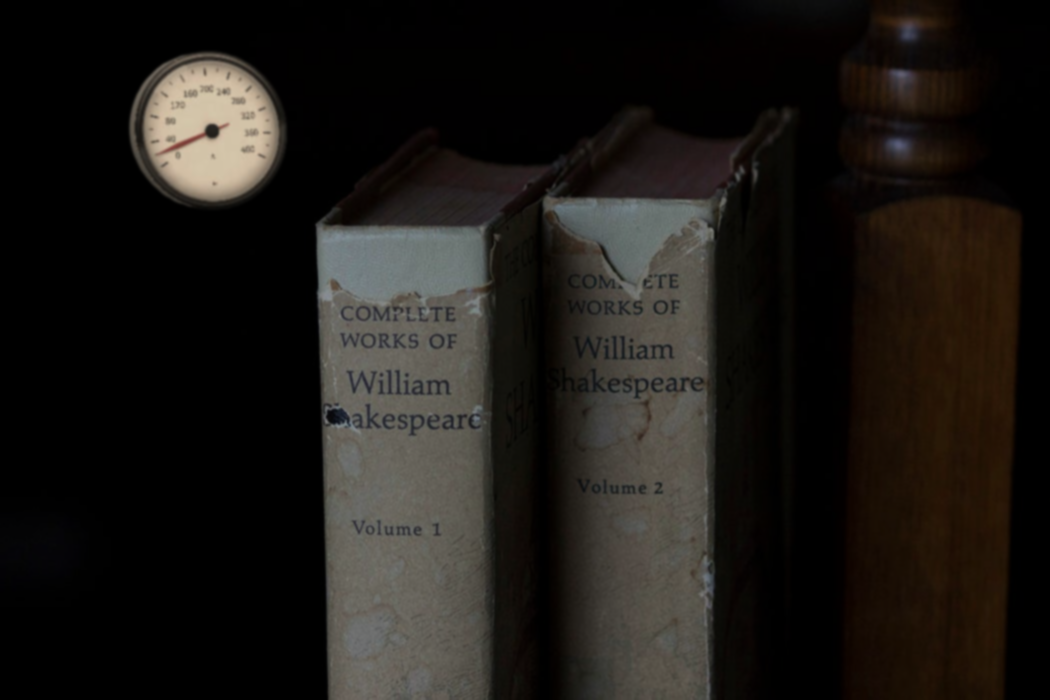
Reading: 20 A
